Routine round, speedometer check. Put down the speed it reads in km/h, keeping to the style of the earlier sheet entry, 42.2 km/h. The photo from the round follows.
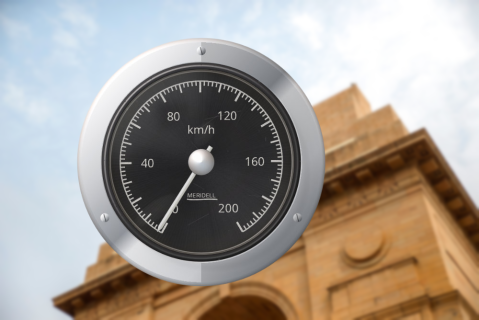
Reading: 2 km/h
